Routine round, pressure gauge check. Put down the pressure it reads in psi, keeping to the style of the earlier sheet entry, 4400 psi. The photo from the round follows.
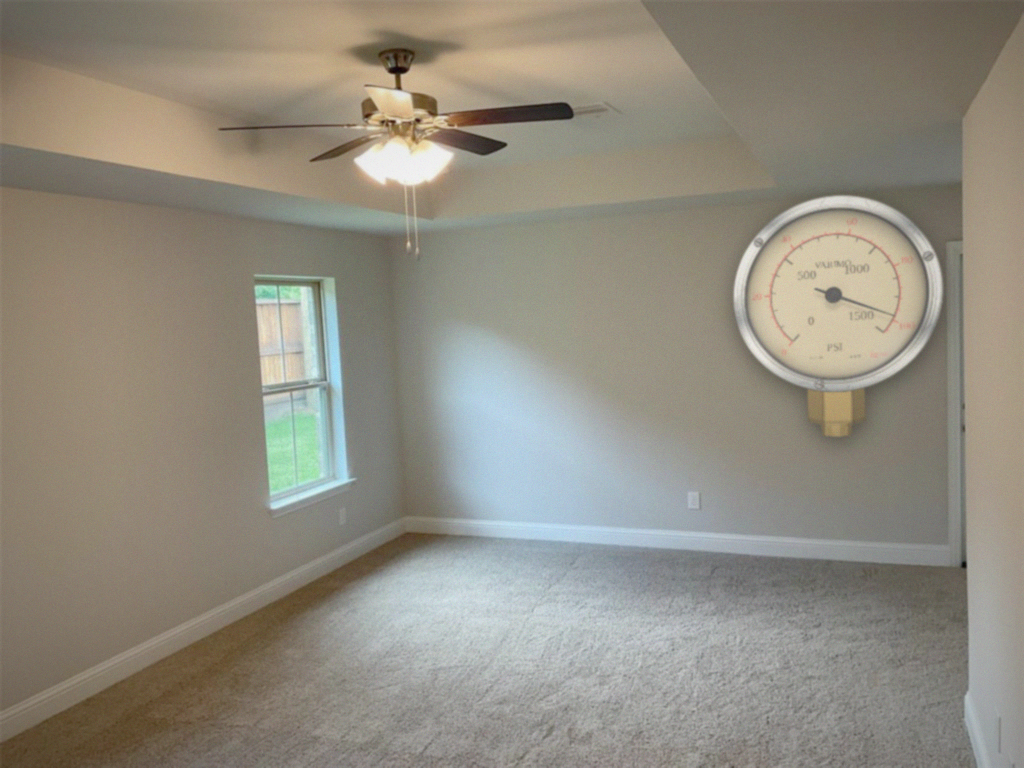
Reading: 1400 psi
